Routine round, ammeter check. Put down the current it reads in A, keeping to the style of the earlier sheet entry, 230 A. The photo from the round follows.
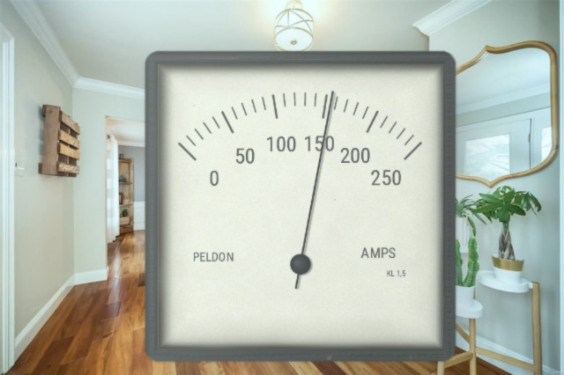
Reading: 155 A
